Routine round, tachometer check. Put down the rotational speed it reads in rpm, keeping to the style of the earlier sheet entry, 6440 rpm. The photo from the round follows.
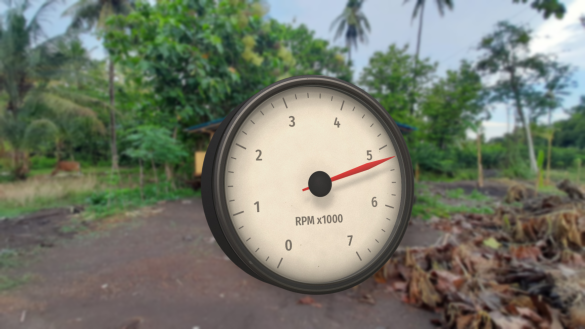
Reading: 5200 rpm
